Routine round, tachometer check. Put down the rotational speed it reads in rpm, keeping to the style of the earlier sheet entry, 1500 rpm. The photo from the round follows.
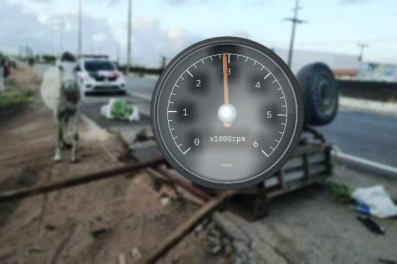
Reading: 2900 rpm
